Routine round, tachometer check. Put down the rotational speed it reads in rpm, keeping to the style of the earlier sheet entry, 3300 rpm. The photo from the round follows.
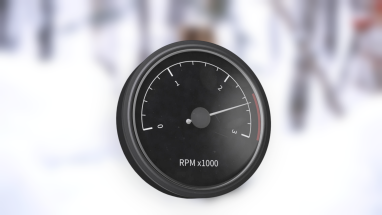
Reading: 2500 rpm
